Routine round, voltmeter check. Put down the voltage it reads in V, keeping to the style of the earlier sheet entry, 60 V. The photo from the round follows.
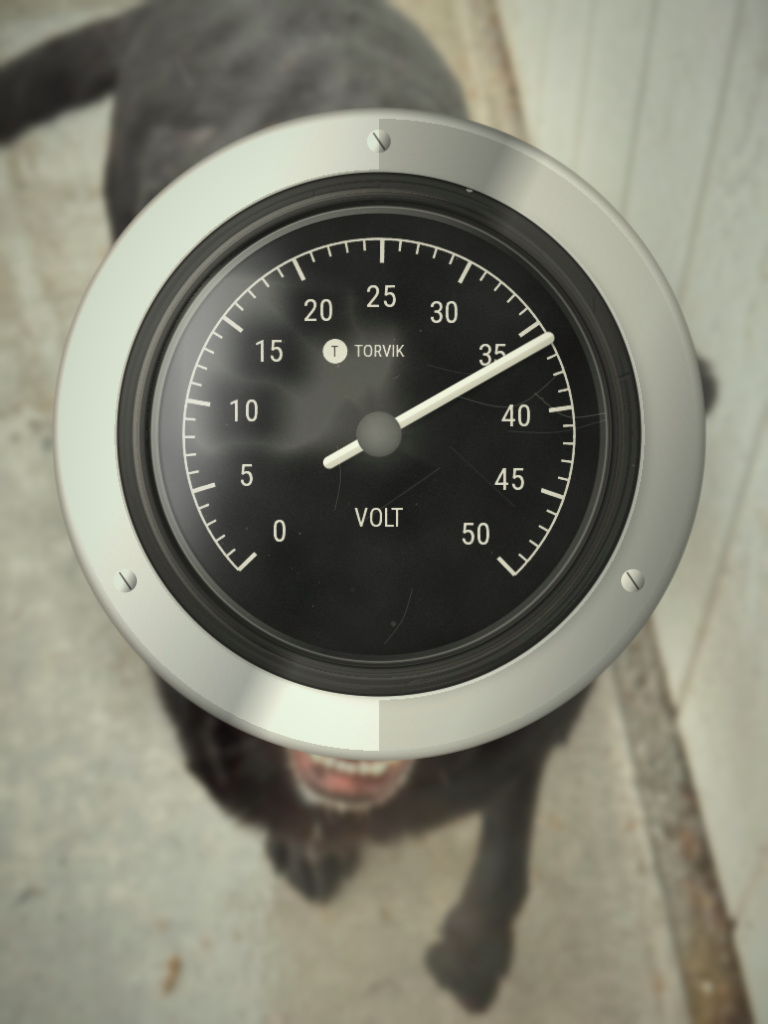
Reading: 36 V
